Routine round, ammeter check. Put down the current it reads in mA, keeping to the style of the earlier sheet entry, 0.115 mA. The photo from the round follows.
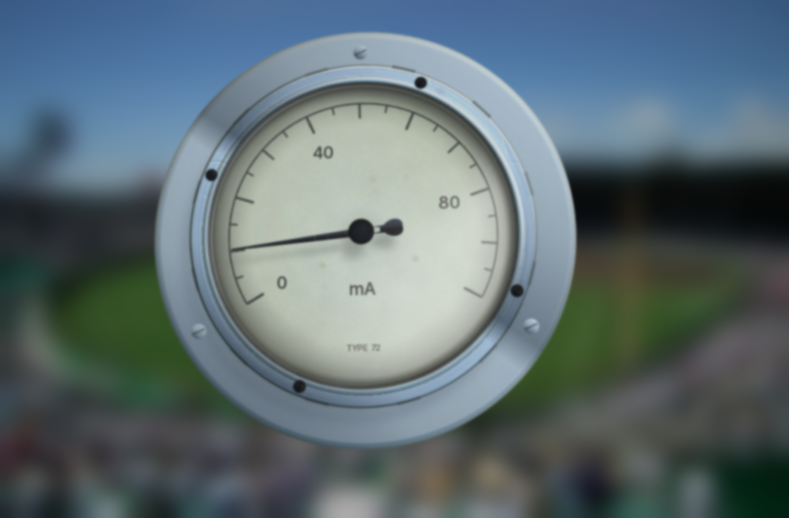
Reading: 10 mA
